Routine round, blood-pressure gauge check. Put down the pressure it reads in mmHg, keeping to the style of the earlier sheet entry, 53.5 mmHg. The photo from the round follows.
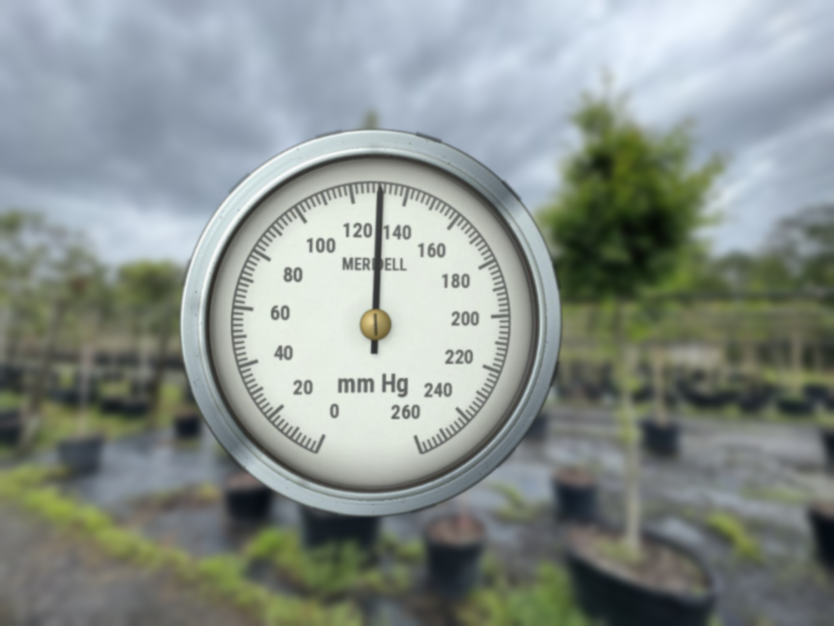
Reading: 130 mmHg
